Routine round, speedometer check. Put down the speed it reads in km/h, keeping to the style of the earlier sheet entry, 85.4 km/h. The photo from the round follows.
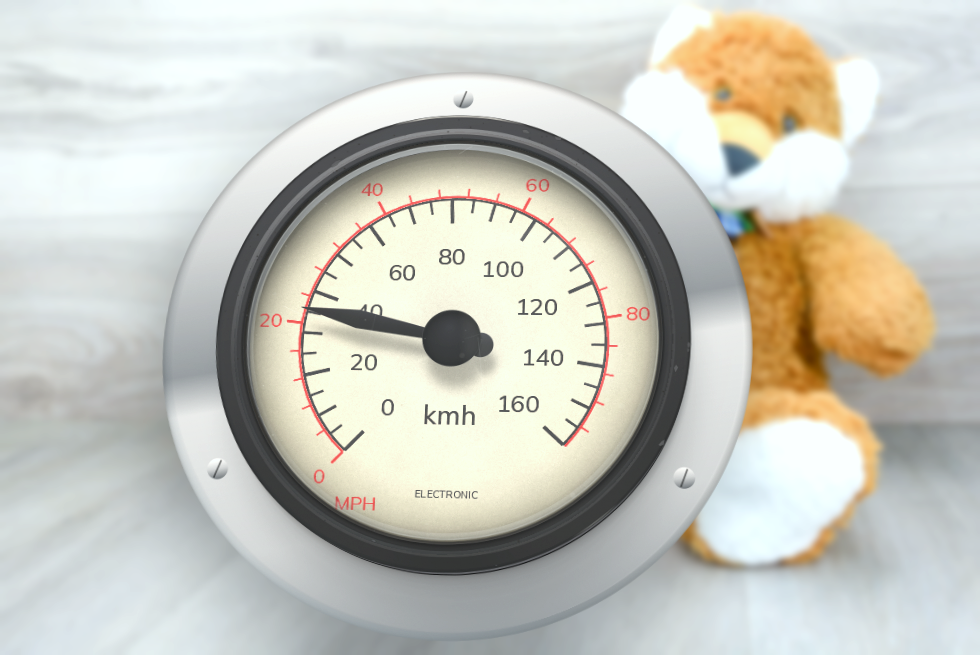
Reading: 35 km/h
